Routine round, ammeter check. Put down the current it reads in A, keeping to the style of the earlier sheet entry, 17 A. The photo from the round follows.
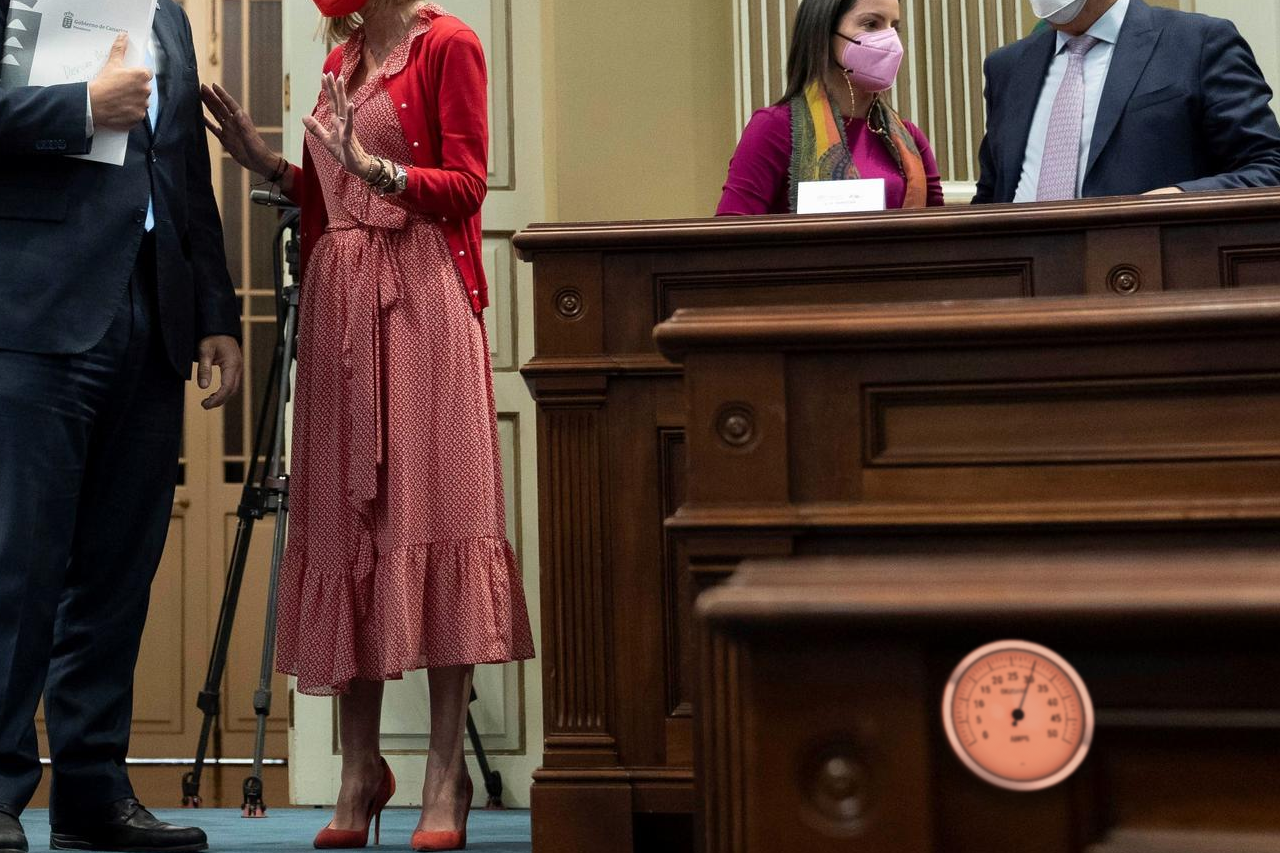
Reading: 30 A
